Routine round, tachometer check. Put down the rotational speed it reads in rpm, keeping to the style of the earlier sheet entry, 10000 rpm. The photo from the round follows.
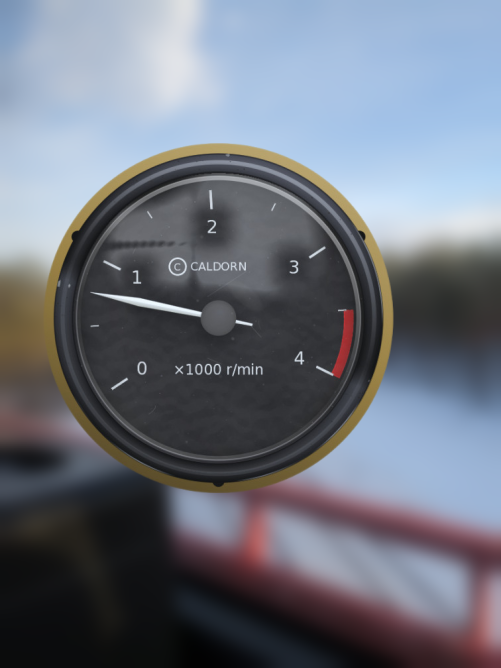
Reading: 750 rpm
